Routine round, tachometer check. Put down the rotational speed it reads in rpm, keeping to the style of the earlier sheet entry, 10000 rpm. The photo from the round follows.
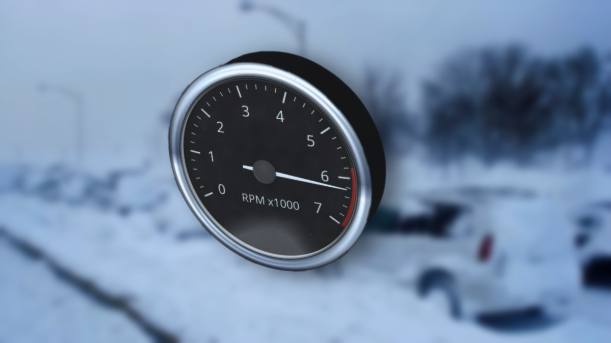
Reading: 6200 rpm
